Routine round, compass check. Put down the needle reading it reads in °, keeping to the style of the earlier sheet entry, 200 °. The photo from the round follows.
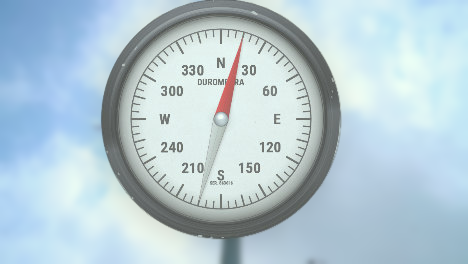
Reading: 15 °
